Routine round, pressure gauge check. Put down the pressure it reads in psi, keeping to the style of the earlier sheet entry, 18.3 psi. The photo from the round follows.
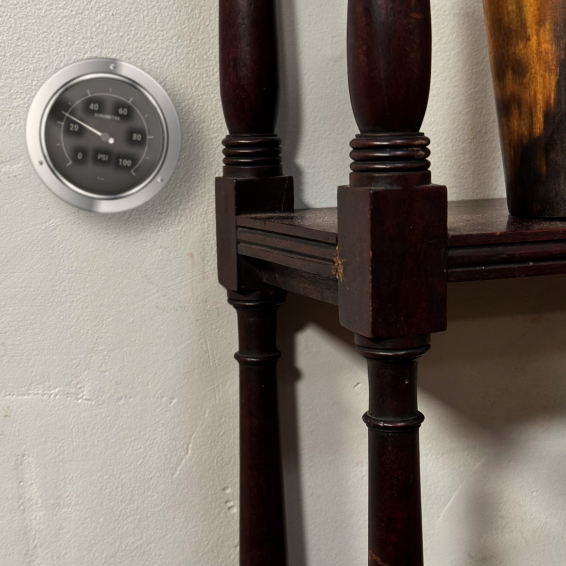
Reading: 25 psi
